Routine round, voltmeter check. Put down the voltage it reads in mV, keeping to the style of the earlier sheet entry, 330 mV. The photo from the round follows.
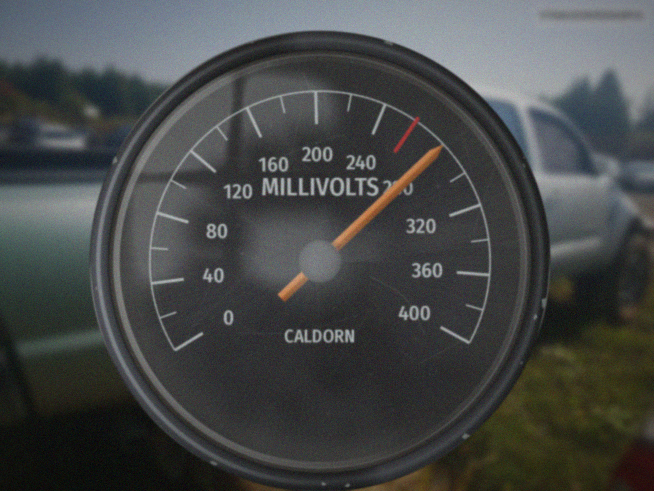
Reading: 280 mV
